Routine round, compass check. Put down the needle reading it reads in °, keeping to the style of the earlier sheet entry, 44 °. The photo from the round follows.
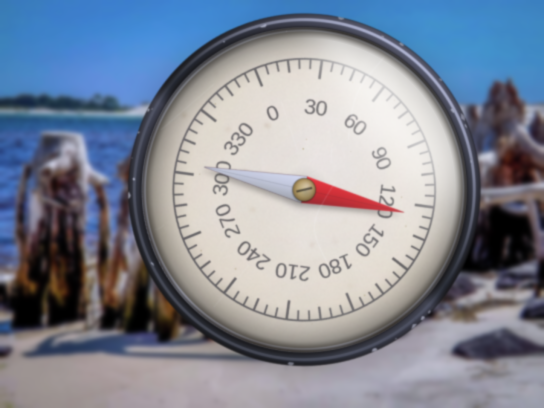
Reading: 125 °
